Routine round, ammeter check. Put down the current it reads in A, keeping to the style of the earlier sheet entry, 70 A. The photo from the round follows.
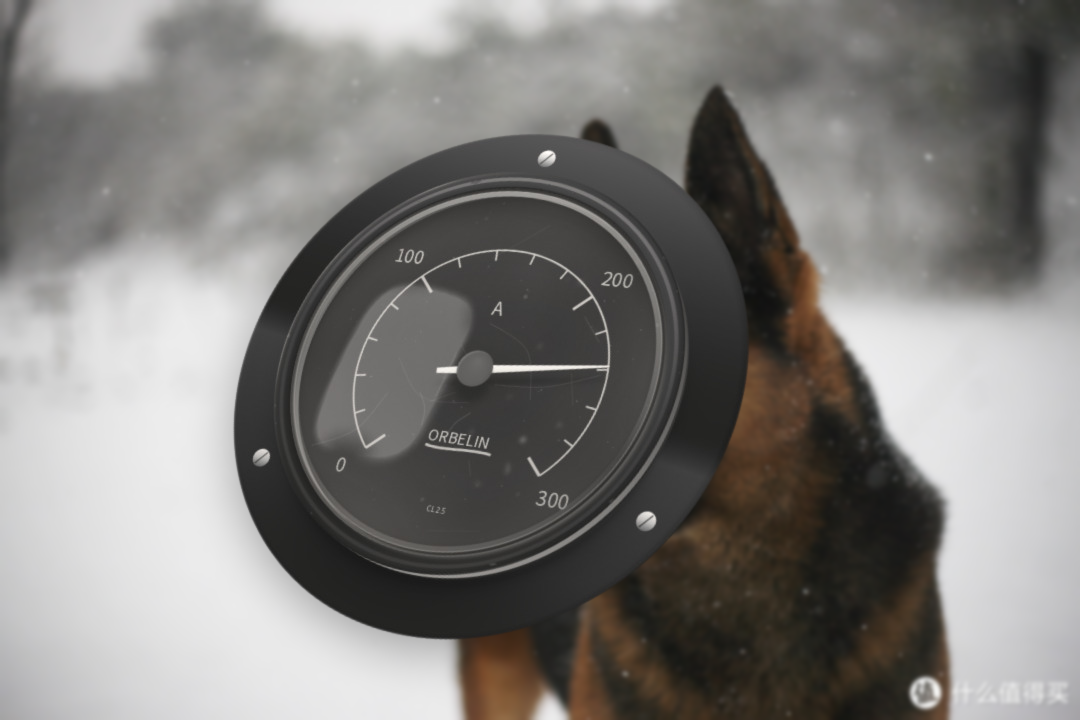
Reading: 240 A
